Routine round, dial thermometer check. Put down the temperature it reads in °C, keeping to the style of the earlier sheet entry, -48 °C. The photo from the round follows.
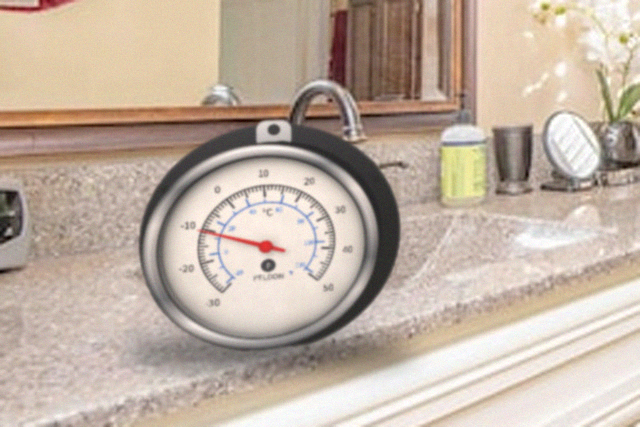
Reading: -10 °C
